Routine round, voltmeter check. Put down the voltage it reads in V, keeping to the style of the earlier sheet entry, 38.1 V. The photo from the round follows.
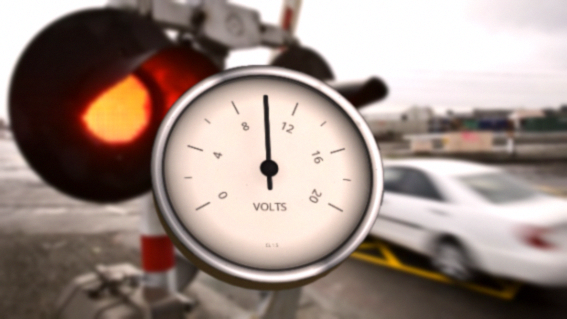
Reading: 10 V
